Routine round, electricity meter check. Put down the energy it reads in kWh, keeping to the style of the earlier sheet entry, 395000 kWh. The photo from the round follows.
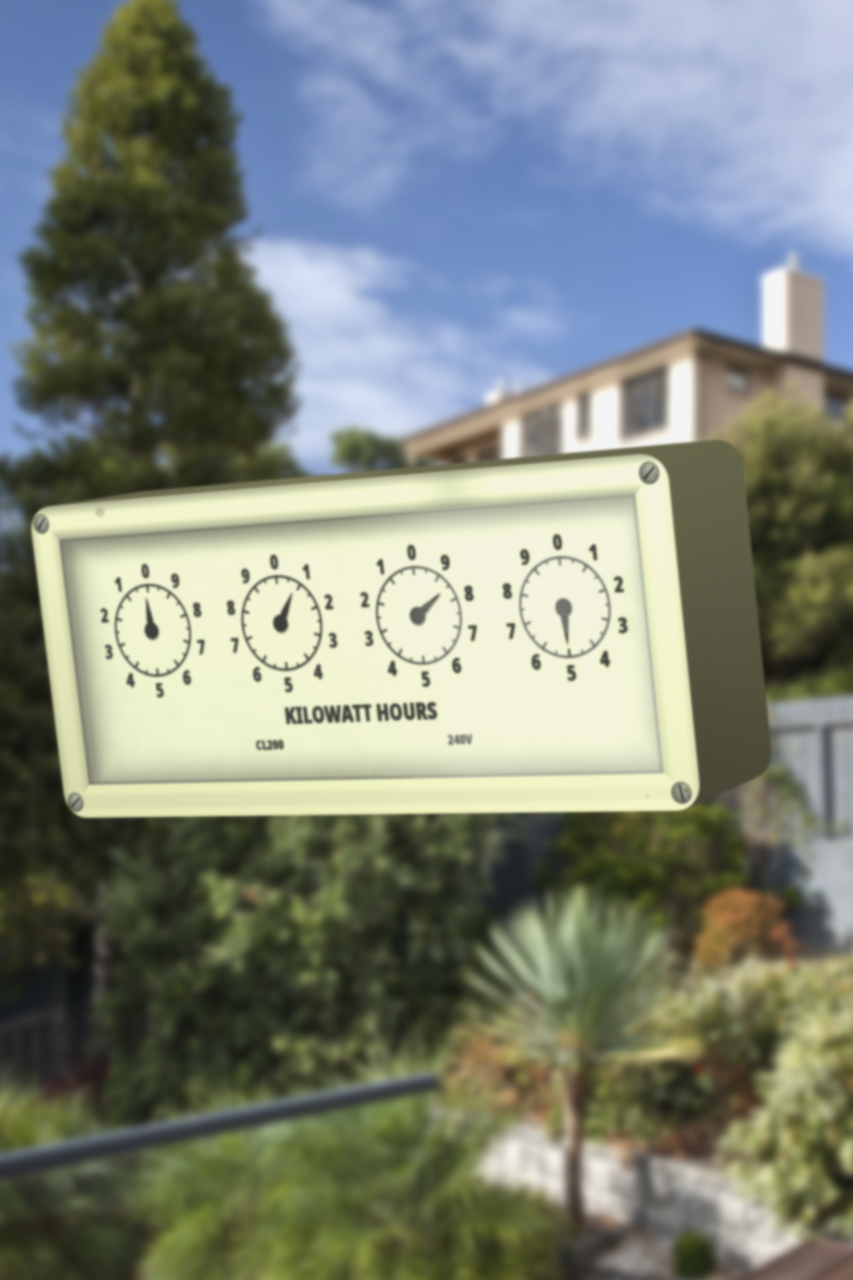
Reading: 85 kWh
